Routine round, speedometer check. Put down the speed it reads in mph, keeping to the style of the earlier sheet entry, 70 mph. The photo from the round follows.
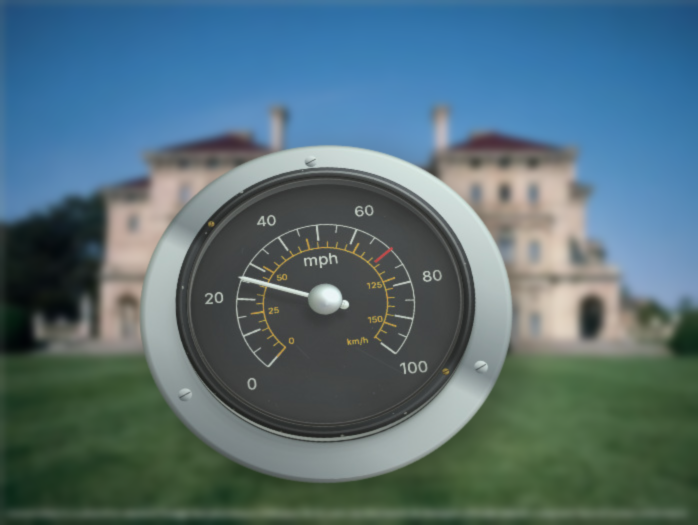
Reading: 25 mph
